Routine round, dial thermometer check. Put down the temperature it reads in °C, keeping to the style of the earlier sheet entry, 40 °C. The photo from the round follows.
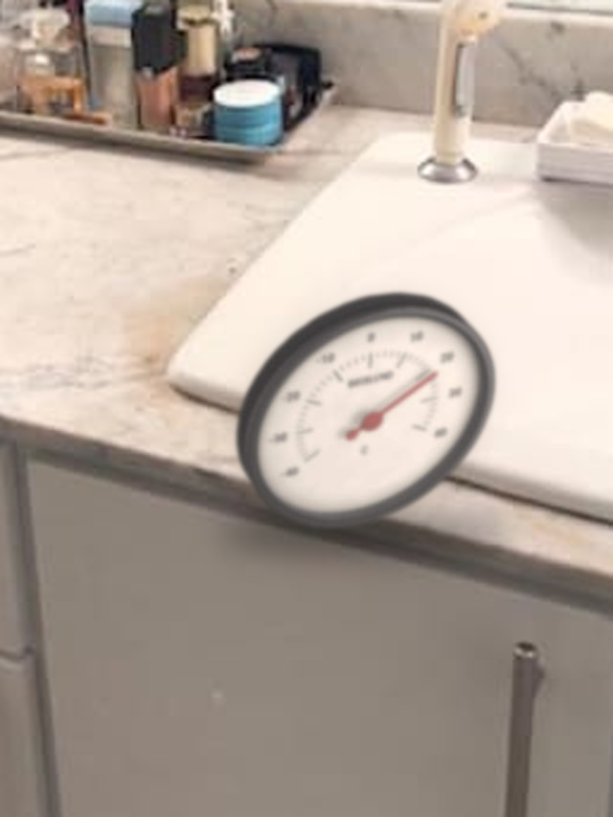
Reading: 20 °C
